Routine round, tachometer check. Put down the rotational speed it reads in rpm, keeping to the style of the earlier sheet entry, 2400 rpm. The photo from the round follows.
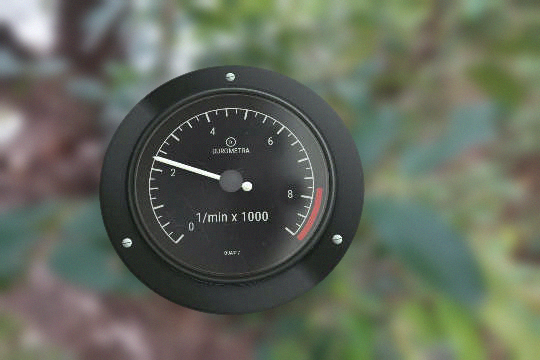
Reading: 2250 rpm
